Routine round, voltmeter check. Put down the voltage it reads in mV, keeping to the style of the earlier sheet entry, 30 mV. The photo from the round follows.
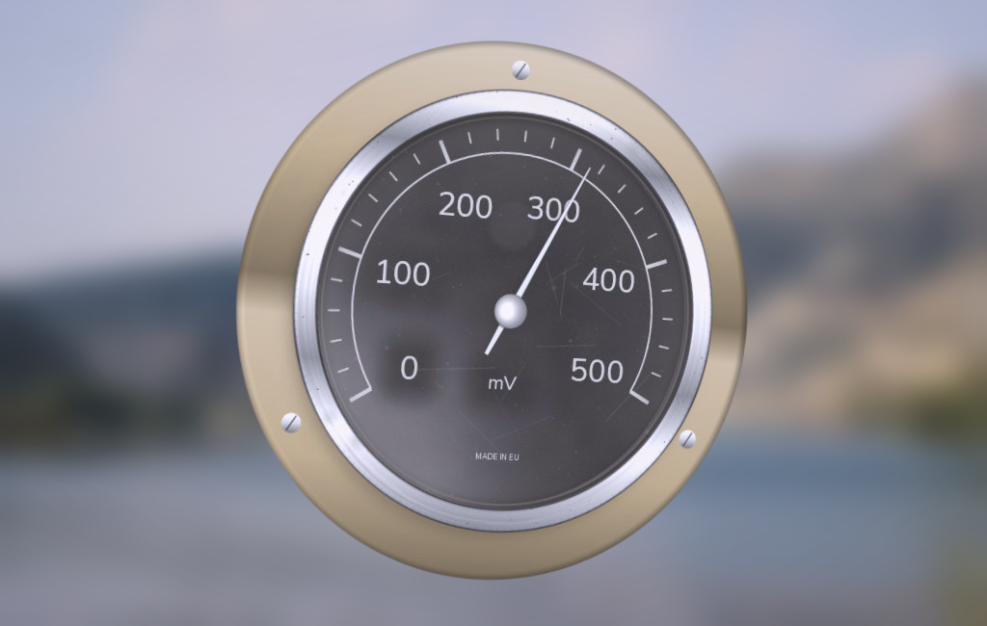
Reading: 310 mV
